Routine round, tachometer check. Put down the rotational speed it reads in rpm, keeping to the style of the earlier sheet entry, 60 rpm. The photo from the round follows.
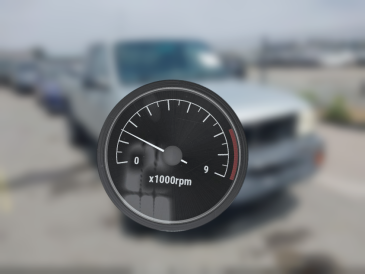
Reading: 1500 rpm
